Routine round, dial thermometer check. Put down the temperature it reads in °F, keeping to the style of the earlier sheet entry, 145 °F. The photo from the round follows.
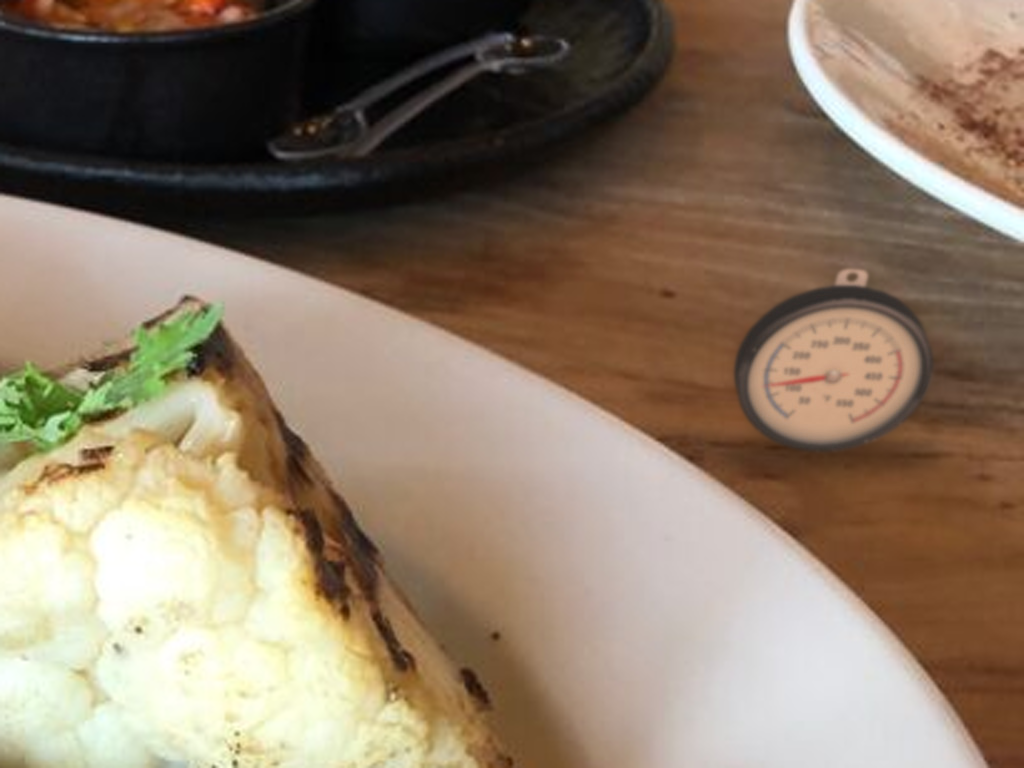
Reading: 125 °F
